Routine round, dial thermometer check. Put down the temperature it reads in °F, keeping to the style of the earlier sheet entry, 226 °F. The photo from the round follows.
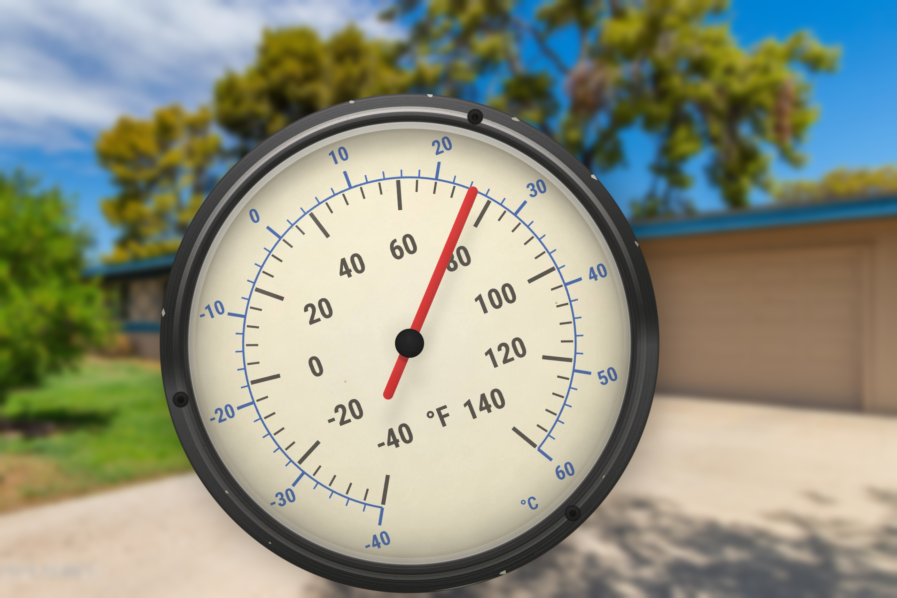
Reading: 76 °F
